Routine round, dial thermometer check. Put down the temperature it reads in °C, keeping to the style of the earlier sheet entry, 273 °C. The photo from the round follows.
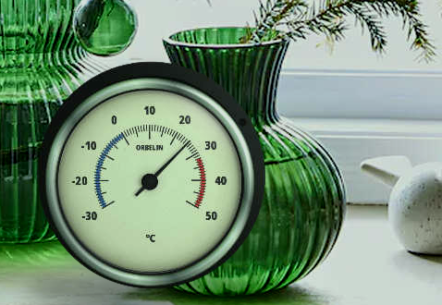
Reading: 25 °C
